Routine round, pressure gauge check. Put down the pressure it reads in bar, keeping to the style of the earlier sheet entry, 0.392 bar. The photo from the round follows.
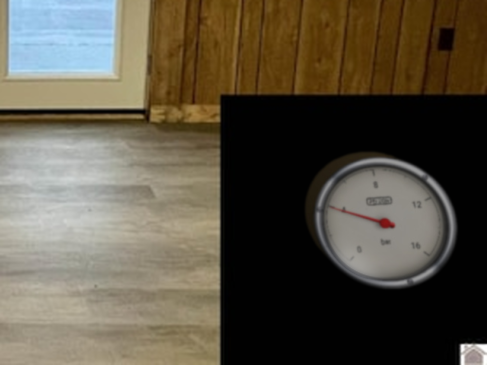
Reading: 4 bar
